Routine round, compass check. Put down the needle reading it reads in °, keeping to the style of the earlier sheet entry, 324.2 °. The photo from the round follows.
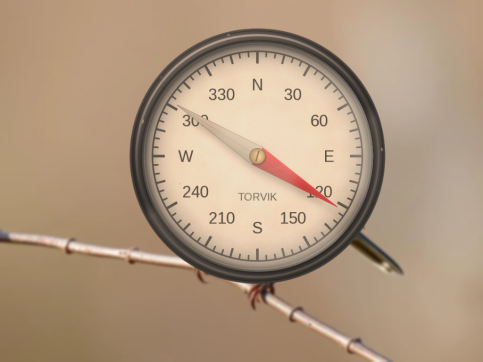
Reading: 122.5 °
